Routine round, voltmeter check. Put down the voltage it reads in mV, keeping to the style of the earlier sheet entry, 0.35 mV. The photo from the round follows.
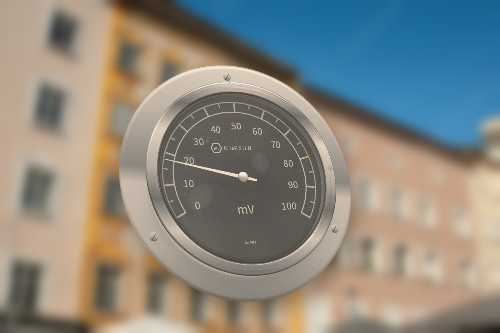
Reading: 17.5 mV
